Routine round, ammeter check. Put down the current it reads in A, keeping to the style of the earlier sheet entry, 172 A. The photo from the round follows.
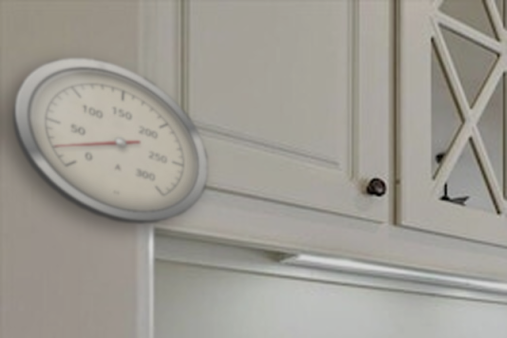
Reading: 20 A
